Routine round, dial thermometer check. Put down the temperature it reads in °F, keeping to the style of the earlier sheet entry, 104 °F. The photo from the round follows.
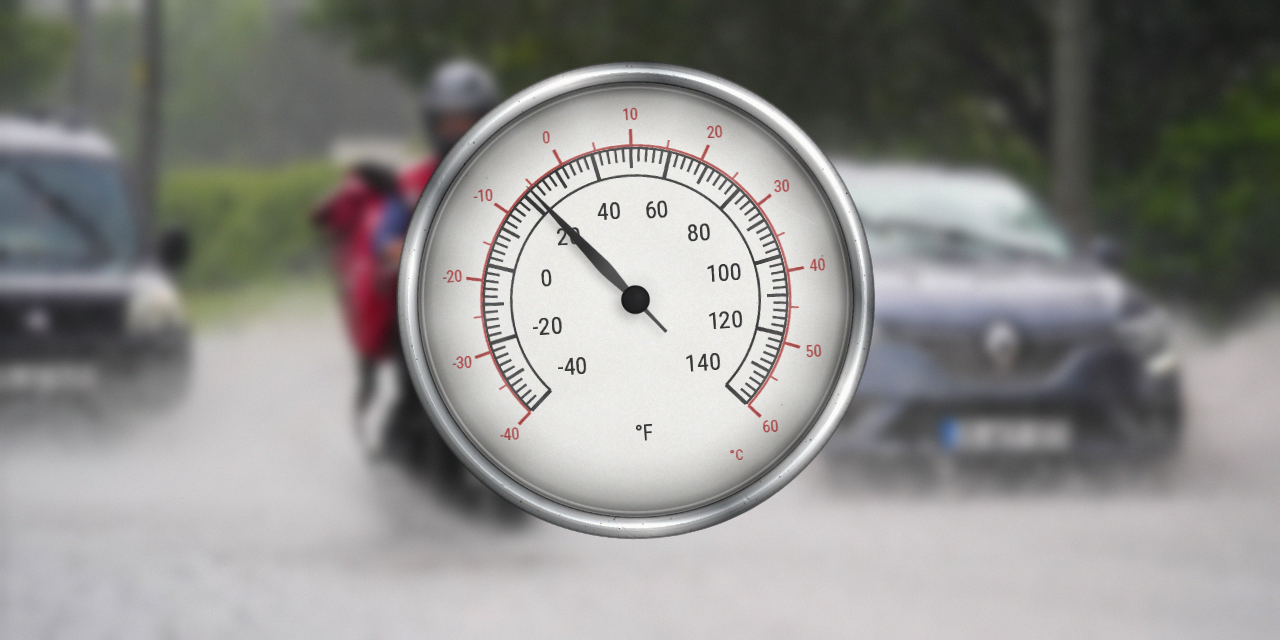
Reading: 22 °F
